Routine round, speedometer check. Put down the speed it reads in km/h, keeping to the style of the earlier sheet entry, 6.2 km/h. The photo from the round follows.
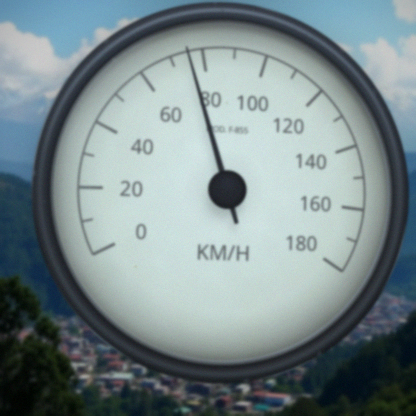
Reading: 75 km/h
